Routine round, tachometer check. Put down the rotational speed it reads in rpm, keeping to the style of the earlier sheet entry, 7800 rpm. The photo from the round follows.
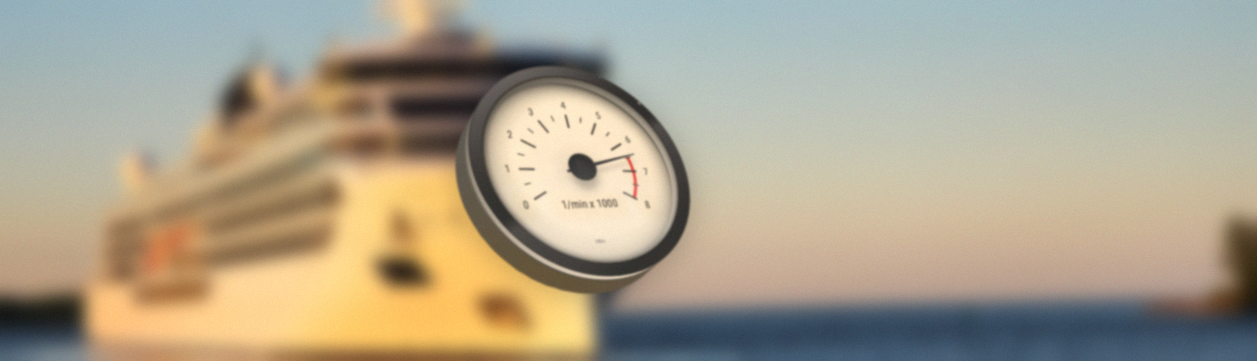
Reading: 6500 rpm
